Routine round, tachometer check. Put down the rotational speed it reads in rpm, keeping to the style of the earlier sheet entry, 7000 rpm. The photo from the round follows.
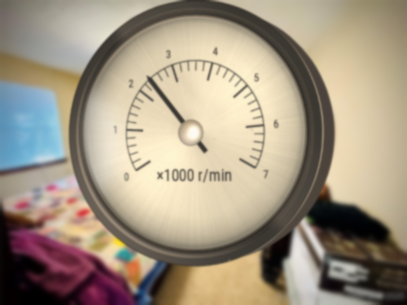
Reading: 2400 rpm
